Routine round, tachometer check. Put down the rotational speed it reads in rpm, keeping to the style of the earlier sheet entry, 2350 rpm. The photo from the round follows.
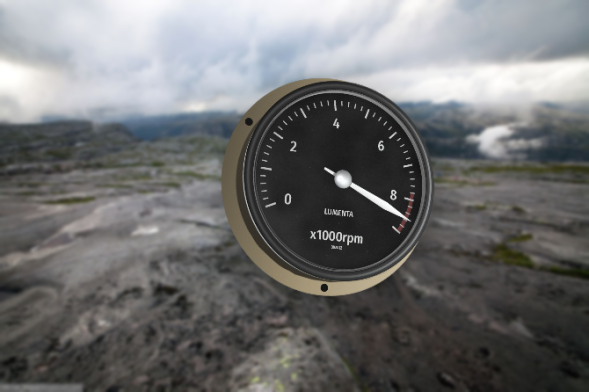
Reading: 8600 rpm
